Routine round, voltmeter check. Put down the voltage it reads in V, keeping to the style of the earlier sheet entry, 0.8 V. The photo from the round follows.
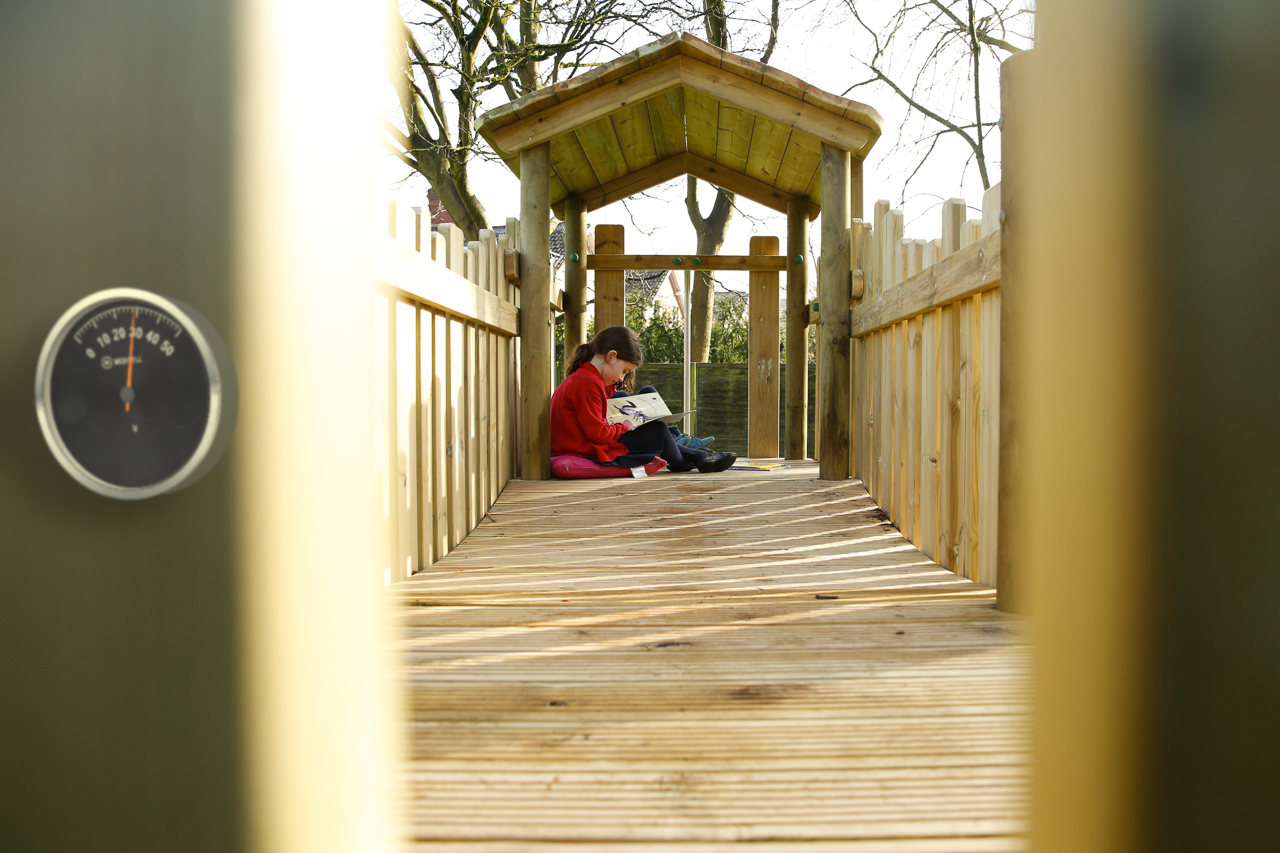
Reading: 30 V
